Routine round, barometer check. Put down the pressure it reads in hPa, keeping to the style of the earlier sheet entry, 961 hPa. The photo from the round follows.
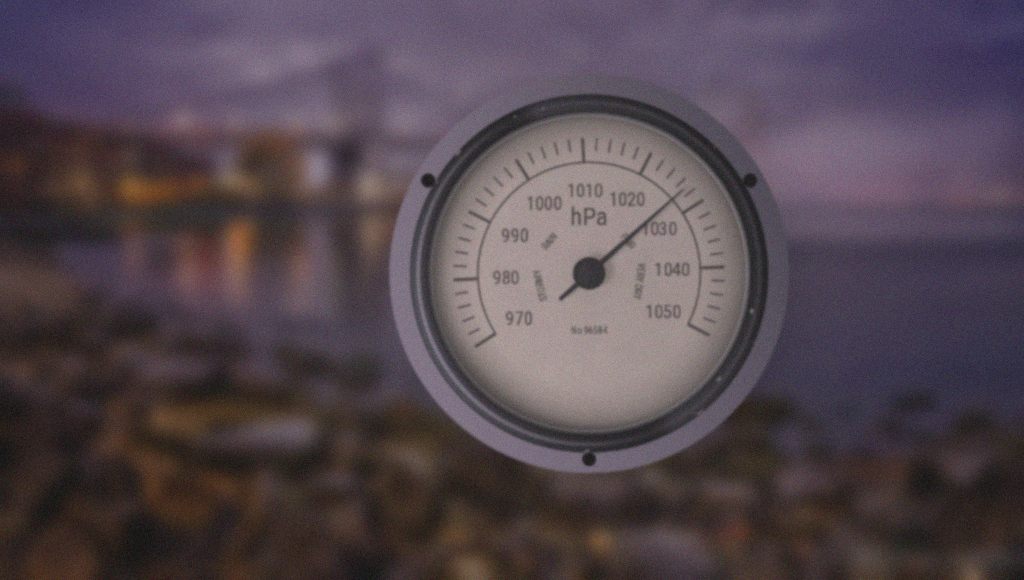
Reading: 1027 hPa
